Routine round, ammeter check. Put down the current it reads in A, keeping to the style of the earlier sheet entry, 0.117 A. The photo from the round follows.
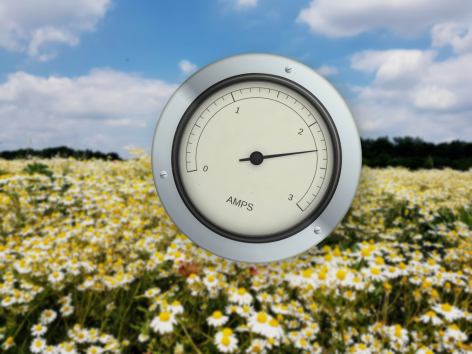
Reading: 2.3 A
